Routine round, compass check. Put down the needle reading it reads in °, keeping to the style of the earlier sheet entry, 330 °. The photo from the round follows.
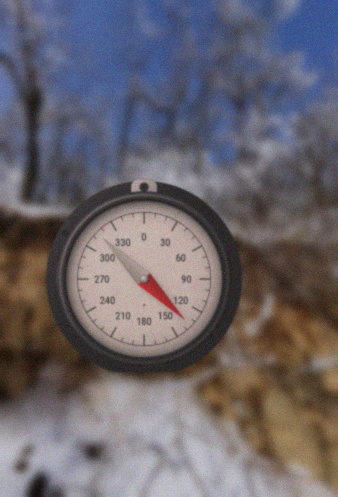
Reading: 135 °
